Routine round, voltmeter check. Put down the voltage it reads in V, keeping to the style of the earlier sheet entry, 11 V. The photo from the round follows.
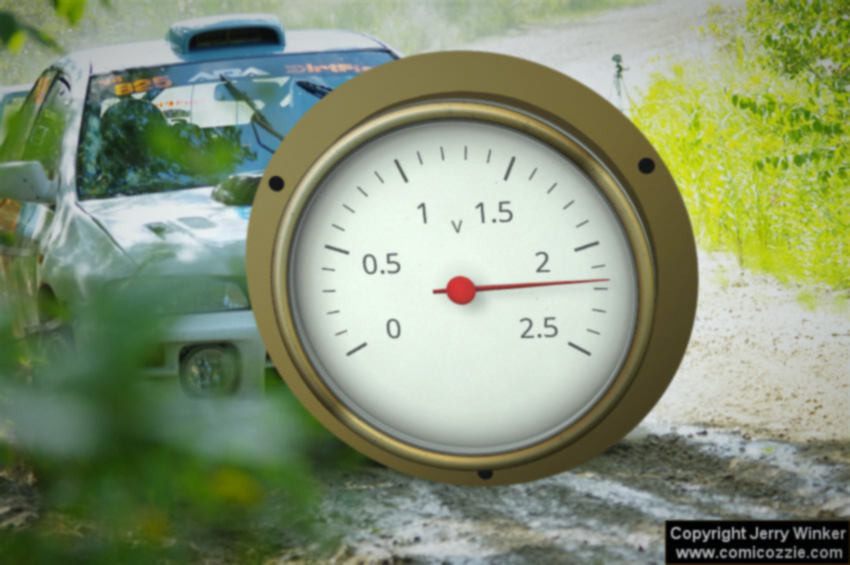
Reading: 2.15 V
